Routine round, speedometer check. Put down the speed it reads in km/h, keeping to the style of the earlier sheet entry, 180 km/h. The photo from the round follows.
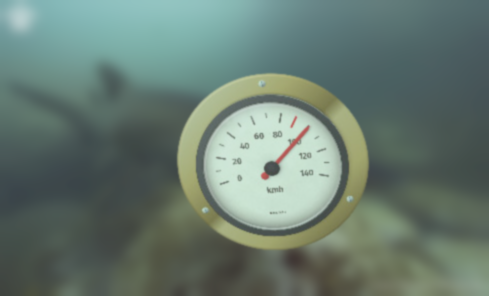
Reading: 100 km/h
